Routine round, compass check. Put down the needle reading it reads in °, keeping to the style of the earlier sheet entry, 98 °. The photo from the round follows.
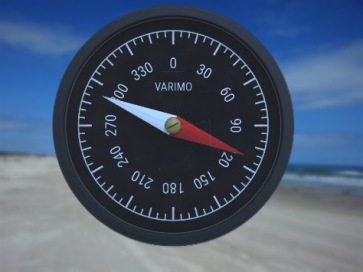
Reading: 112.5 °
